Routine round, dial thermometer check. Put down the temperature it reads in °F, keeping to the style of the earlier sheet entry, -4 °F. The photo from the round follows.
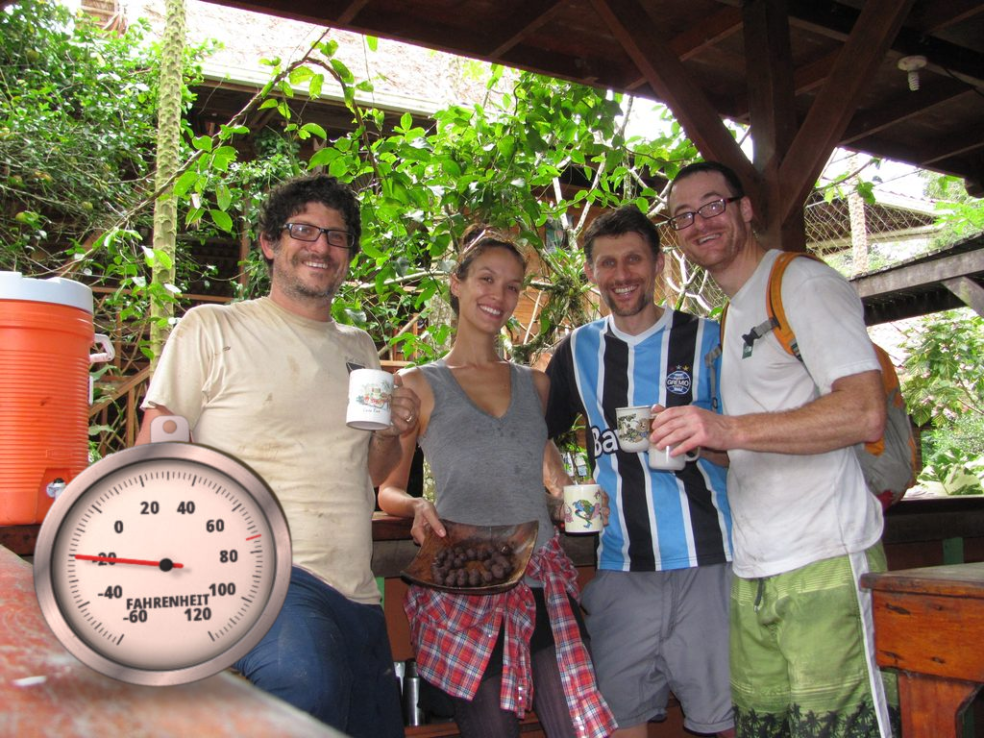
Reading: -20 °F
